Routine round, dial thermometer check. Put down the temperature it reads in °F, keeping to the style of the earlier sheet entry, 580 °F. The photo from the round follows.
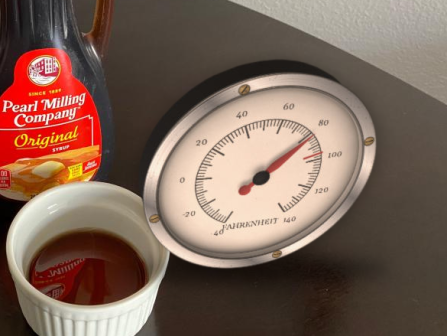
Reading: 80 °F
